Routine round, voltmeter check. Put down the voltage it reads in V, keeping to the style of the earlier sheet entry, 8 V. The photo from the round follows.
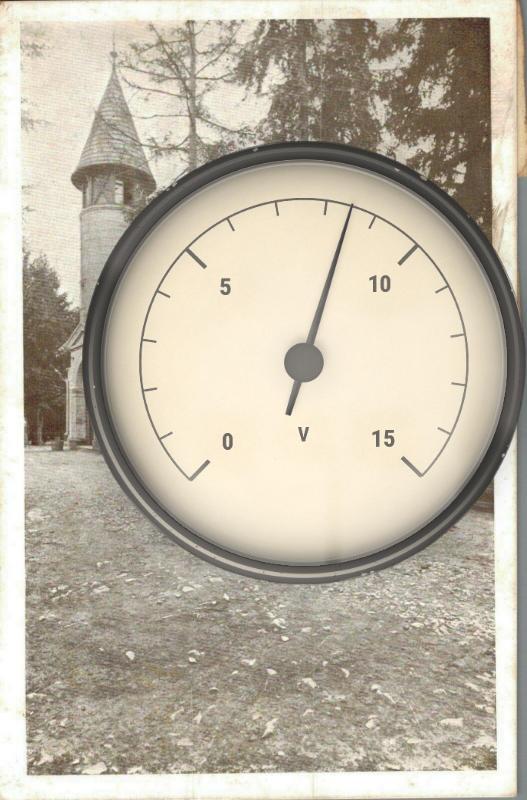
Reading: 8.5 V
